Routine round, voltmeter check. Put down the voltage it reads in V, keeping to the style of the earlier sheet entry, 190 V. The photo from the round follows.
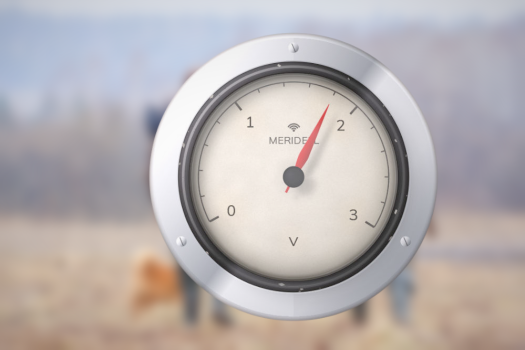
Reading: 1.8 V
